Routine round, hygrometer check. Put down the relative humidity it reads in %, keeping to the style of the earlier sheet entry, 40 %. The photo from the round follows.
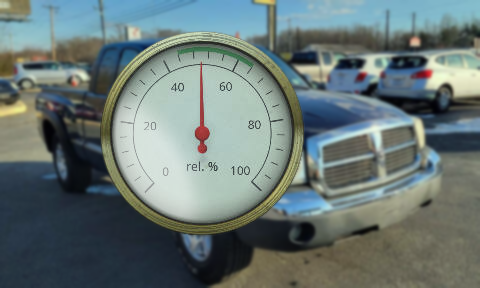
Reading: 50 %
